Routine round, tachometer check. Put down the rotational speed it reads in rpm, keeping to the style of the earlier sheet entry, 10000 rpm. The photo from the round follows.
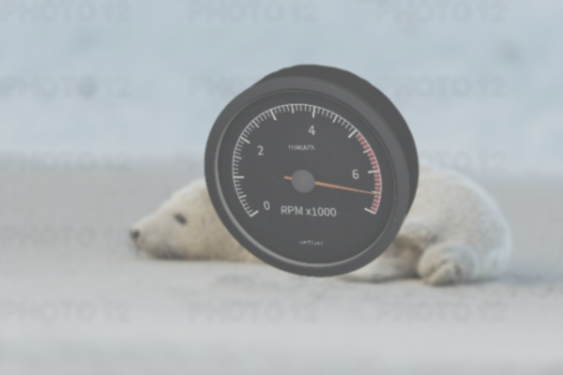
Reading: 6500 rpm
